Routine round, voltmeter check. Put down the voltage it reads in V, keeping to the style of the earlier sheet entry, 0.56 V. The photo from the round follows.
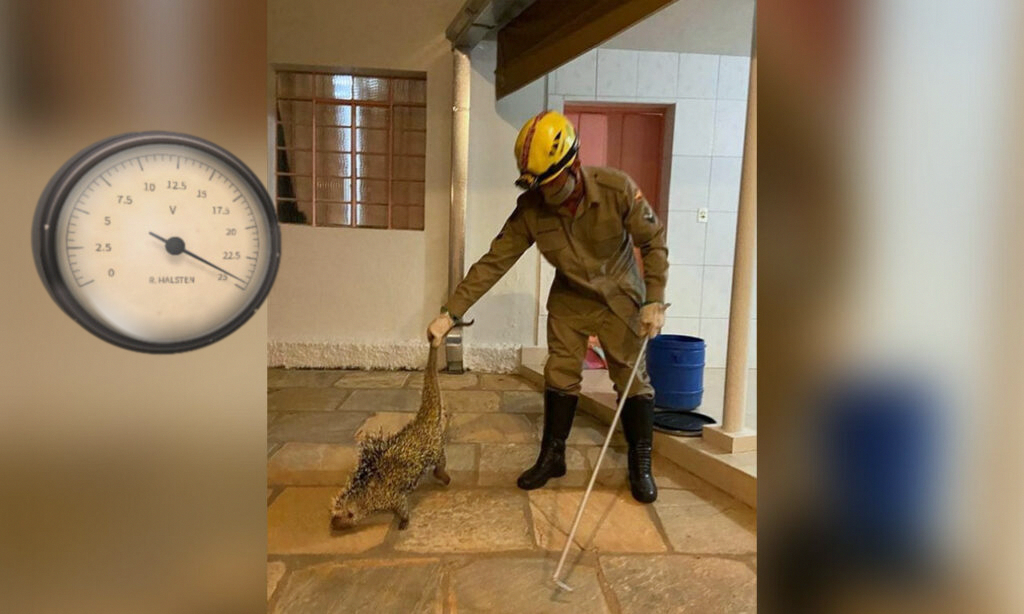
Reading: 24.5 V
